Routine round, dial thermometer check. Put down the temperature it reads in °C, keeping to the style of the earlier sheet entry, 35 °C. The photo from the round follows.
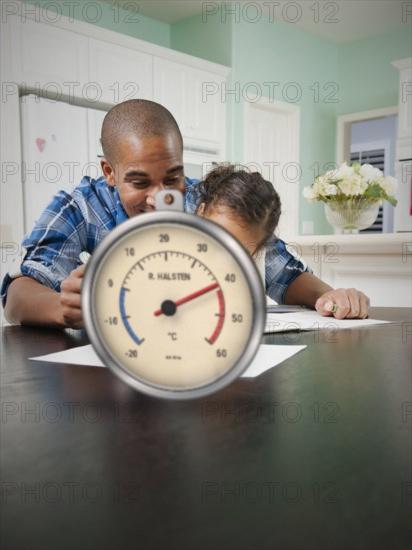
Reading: 40 °C
